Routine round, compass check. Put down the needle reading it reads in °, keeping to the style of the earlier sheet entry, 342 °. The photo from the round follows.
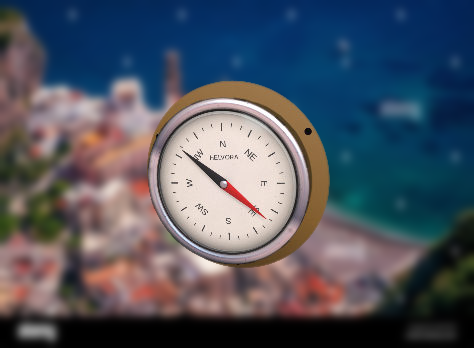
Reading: 130 °
